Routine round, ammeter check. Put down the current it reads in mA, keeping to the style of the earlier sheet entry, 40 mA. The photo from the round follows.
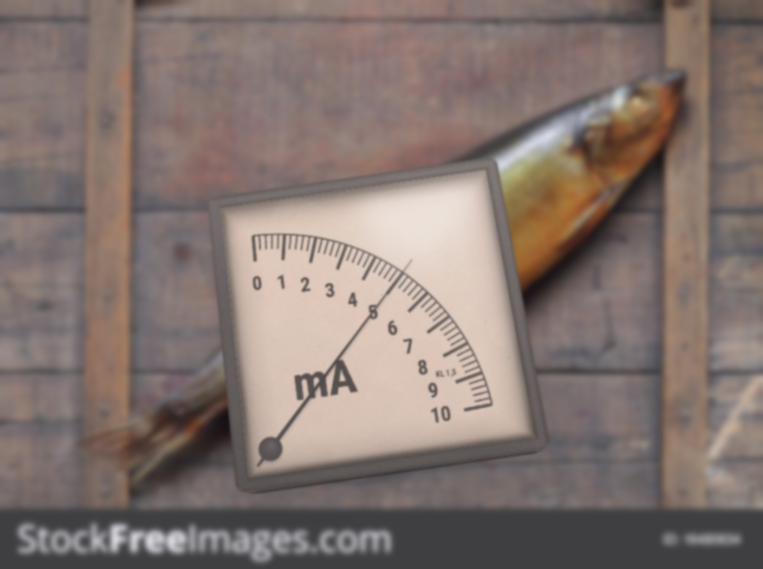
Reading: 5 mA
